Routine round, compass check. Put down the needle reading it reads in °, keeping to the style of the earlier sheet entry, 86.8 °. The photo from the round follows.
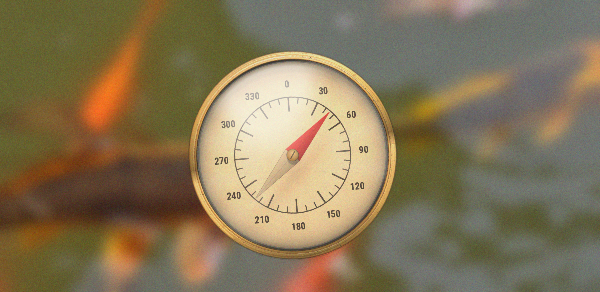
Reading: 45 °
